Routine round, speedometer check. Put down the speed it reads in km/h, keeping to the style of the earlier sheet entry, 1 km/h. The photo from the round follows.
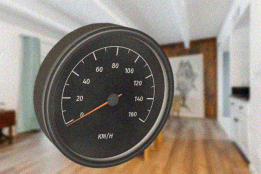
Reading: 0 km/h
